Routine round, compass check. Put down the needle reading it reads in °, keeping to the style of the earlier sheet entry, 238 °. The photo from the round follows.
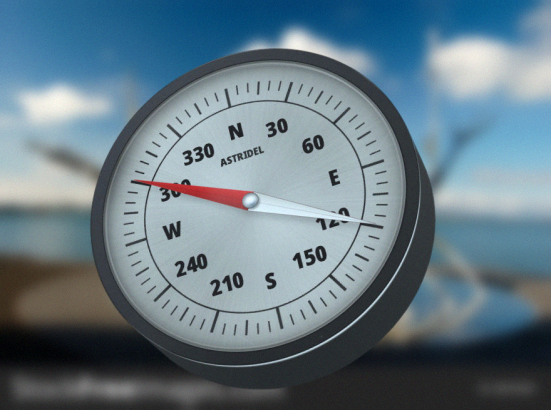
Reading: 300 °
